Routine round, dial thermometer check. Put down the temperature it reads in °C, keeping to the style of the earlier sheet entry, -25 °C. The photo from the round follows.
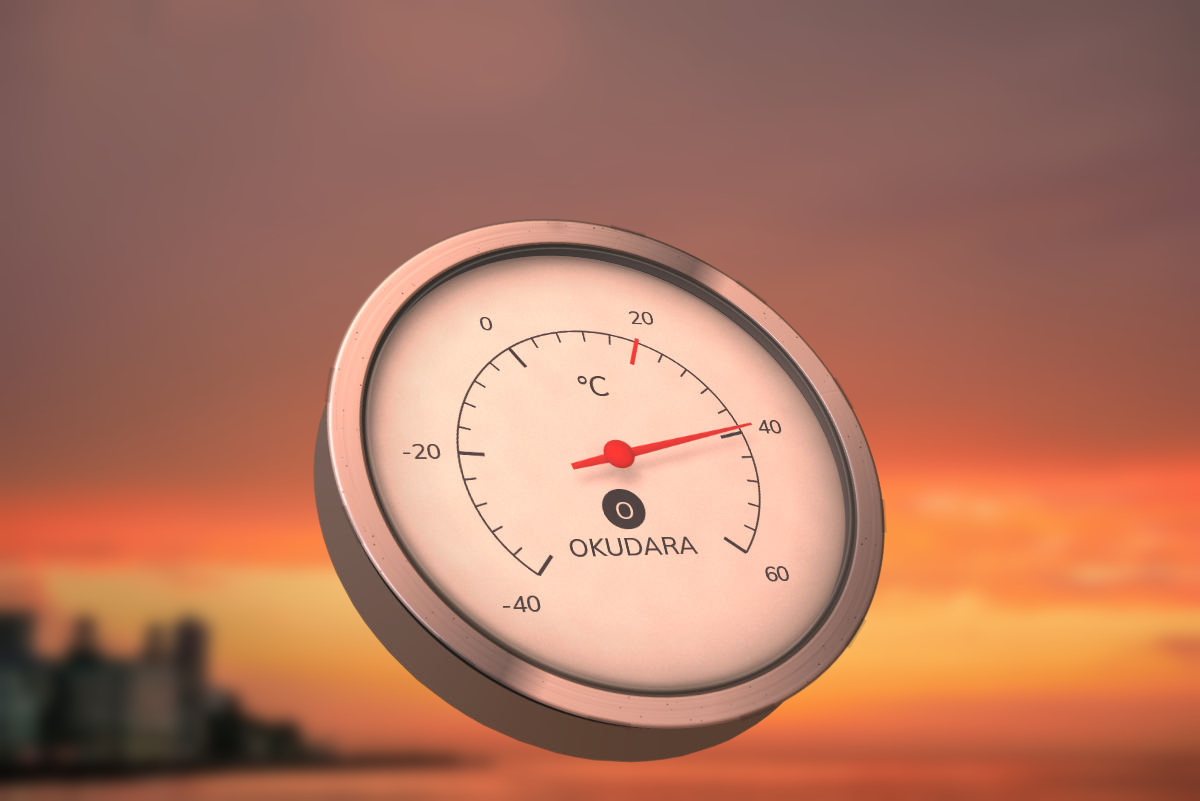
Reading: 40 °C
